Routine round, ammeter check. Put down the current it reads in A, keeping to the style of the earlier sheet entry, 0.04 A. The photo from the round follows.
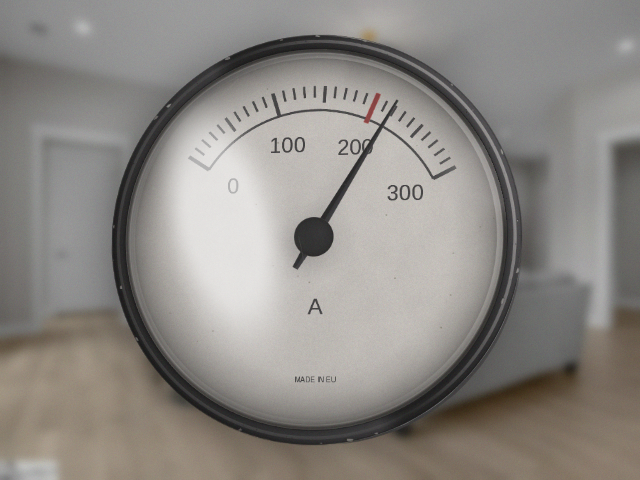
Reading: 220 A
